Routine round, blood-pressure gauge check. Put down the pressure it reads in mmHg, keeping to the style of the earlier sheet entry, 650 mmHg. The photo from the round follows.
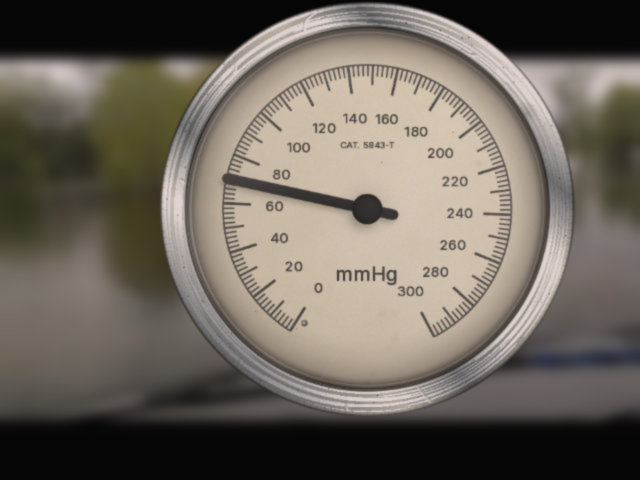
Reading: 70 mmHg
